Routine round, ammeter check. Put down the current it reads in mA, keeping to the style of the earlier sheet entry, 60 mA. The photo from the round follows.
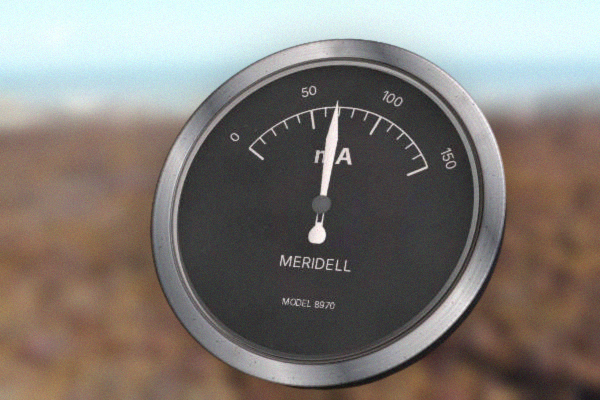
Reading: 70 mA
